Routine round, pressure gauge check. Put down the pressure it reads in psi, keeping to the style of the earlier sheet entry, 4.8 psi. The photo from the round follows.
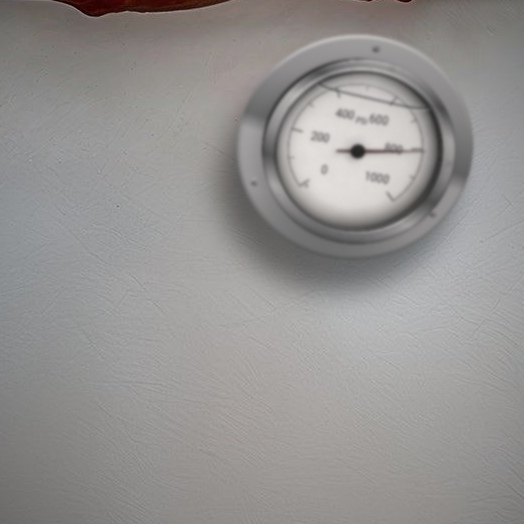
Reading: 800 psi
